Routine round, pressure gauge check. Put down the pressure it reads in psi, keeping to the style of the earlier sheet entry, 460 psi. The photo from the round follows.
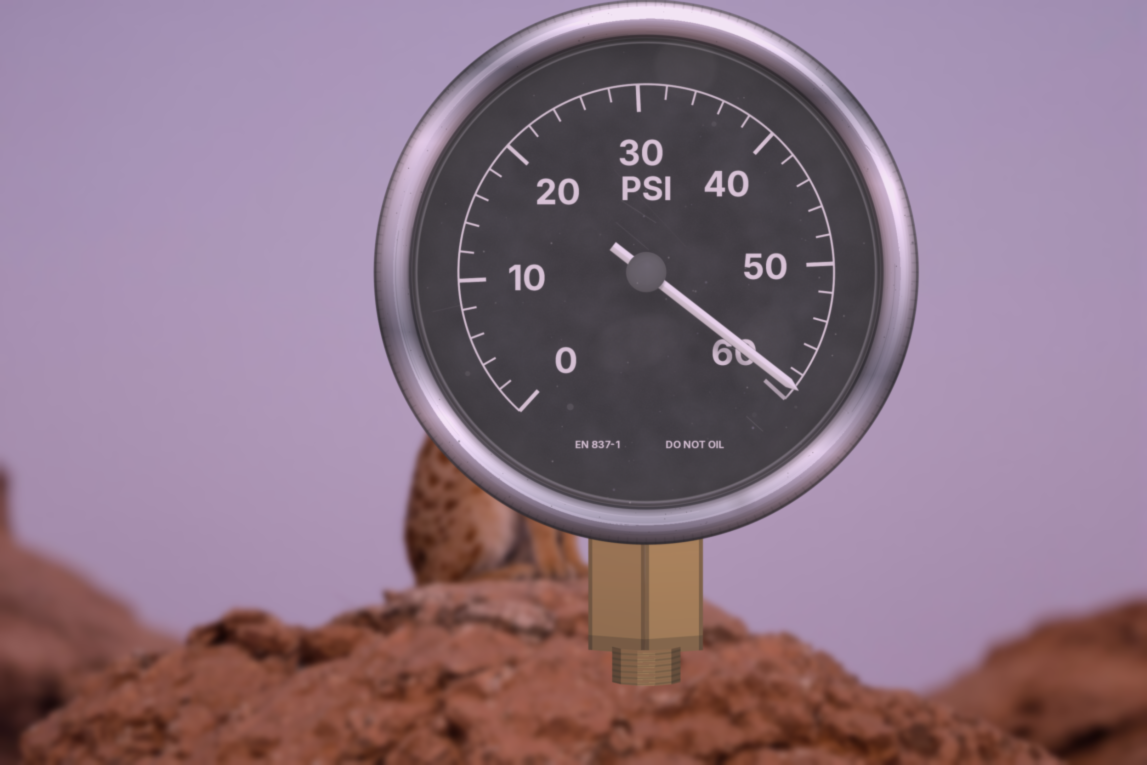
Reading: 59 psi
